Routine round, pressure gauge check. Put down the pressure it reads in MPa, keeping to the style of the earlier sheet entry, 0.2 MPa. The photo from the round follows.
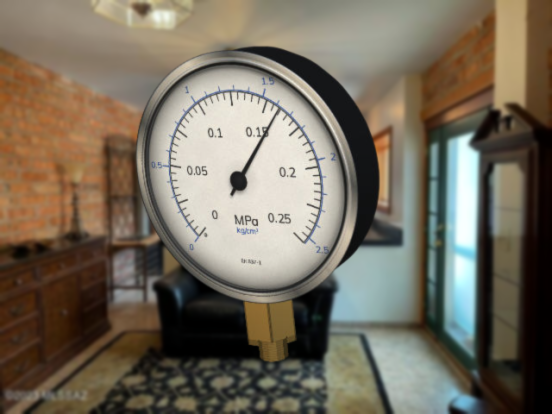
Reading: 0.16 MPa
